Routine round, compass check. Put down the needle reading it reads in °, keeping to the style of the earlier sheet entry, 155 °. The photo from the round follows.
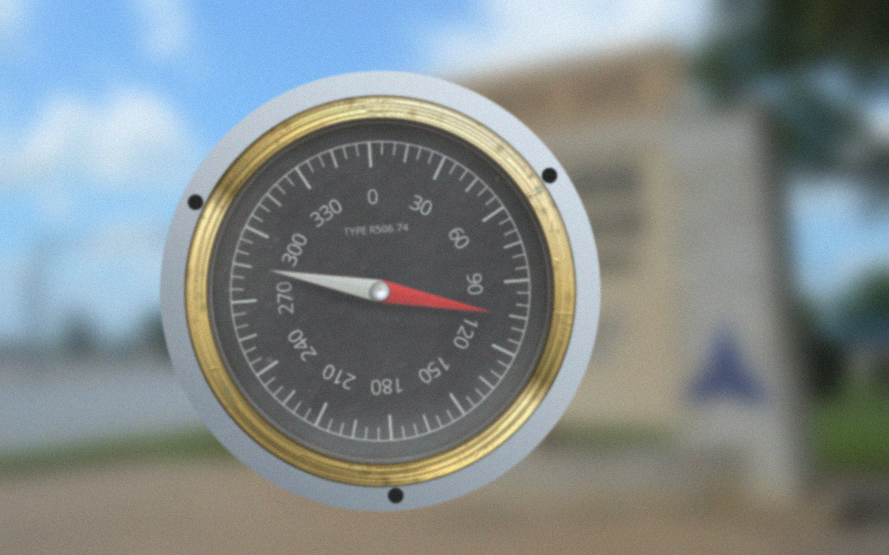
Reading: 105 °
